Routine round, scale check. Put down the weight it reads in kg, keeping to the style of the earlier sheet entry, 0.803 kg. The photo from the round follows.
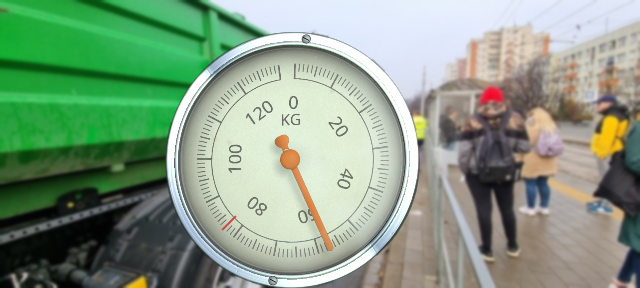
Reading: 57 kg
